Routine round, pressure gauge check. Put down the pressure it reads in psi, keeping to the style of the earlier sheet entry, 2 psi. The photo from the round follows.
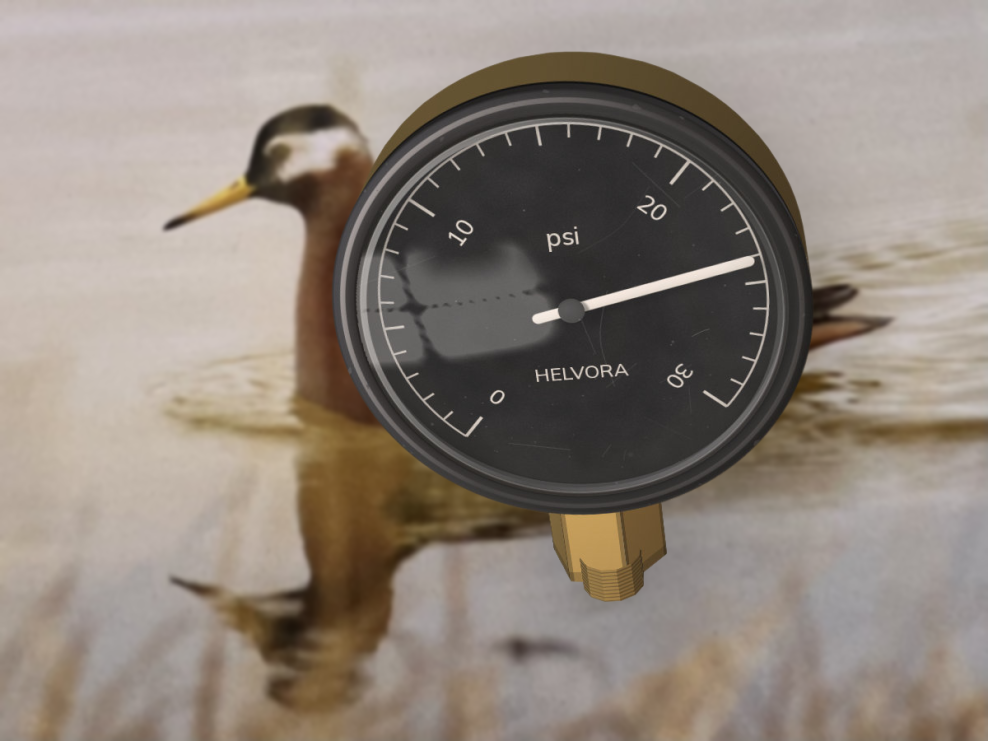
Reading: 24 psi
